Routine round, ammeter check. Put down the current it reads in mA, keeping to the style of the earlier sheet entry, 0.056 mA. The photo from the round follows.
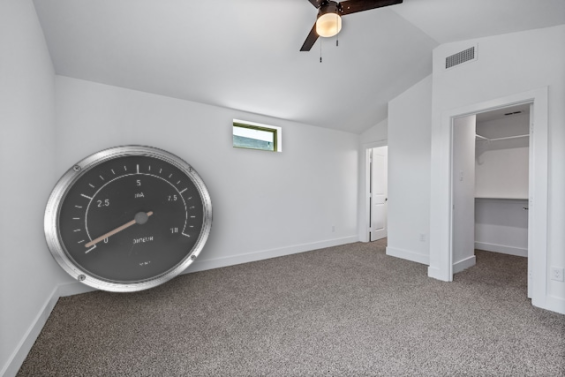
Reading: 0.25 mA
